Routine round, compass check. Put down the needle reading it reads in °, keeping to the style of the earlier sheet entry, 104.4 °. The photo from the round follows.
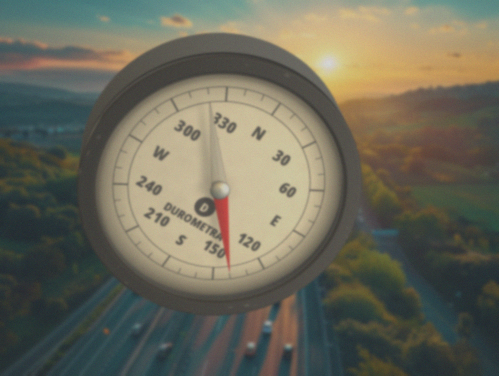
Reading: 140 °
